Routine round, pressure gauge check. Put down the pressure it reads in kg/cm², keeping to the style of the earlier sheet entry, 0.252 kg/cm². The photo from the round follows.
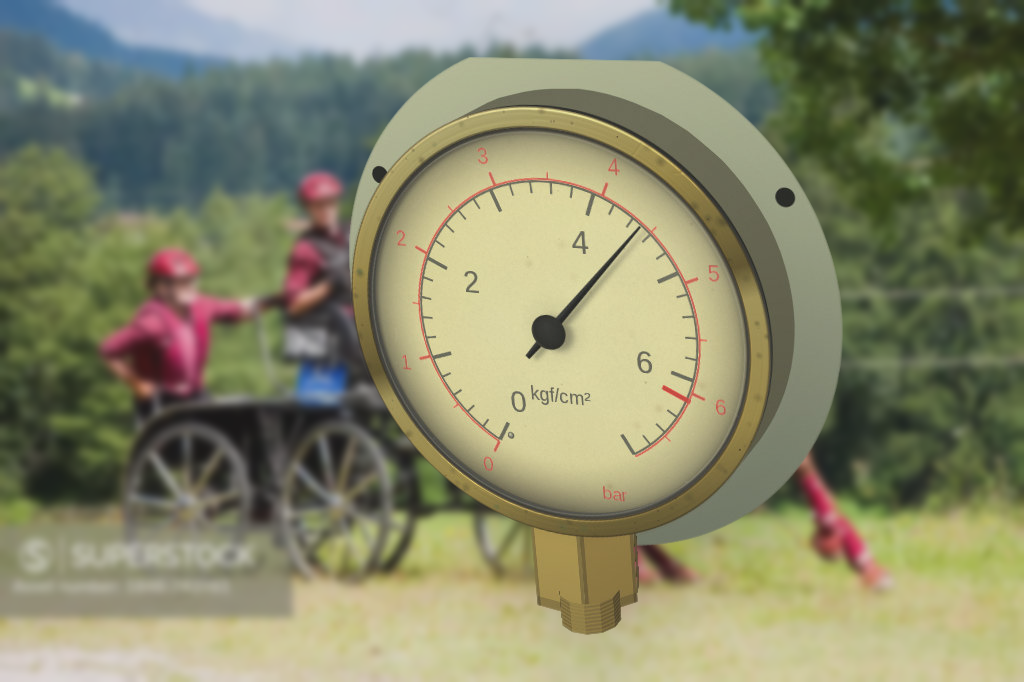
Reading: 4.5 kg/cm²
